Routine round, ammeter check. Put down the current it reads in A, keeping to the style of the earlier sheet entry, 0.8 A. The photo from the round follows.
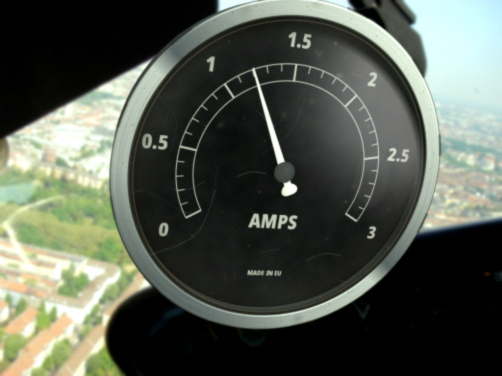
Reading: 1.2 A
